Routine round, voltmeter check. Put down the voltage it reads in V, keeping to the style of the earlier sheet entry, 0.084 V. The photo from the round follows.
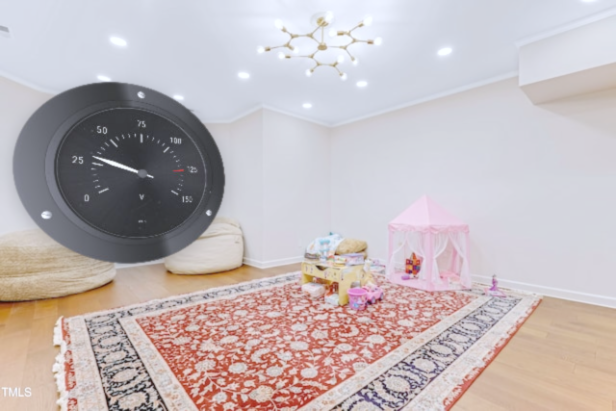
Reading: 30 V
